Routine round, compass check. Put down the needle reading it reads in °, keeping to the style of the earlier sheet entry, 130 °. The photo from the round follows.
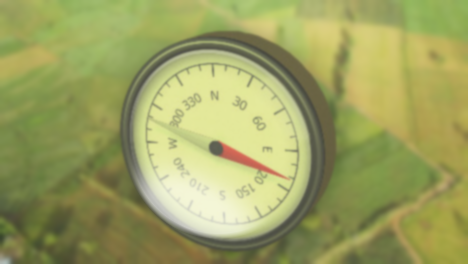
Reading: 110 °
